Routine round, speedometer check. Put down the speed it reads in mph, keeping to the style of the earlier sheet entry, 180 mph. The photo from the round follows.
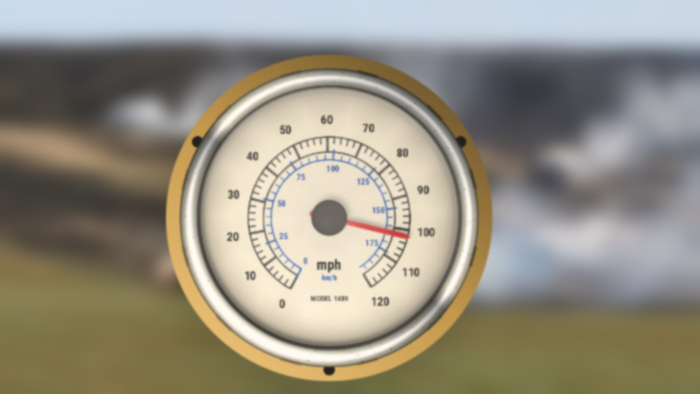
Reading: 102 mph
